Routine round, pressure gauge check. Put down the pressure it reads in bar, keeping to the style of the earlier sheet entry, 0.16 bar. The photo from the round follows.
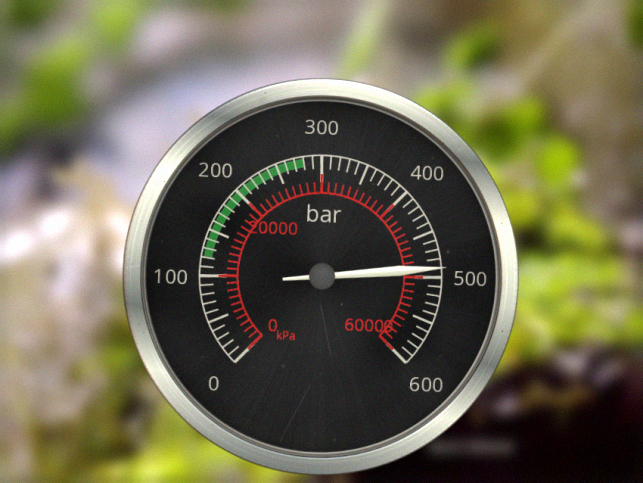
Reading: 490 bar
